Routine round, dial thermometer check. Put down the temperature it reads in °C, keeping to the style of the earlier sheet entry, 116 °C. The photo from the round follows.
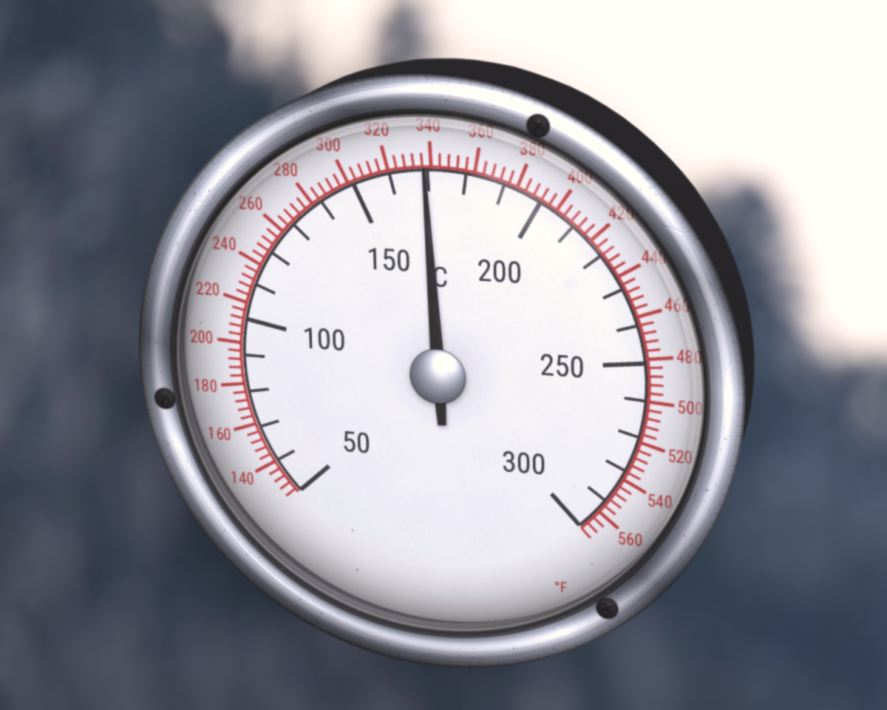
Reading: 170 °C
